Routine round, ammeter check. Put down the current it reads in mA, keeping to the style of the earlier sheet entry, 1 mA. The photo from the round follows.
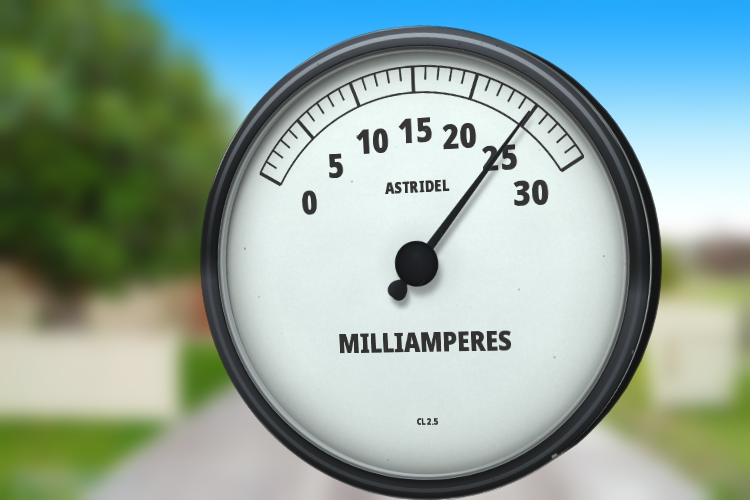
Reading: 25 mA
